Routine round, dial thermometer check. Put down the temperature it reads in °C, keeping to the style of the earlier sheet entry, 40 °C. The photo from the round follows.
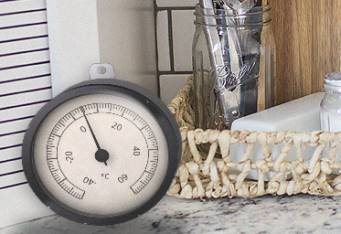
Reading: 5 °C
